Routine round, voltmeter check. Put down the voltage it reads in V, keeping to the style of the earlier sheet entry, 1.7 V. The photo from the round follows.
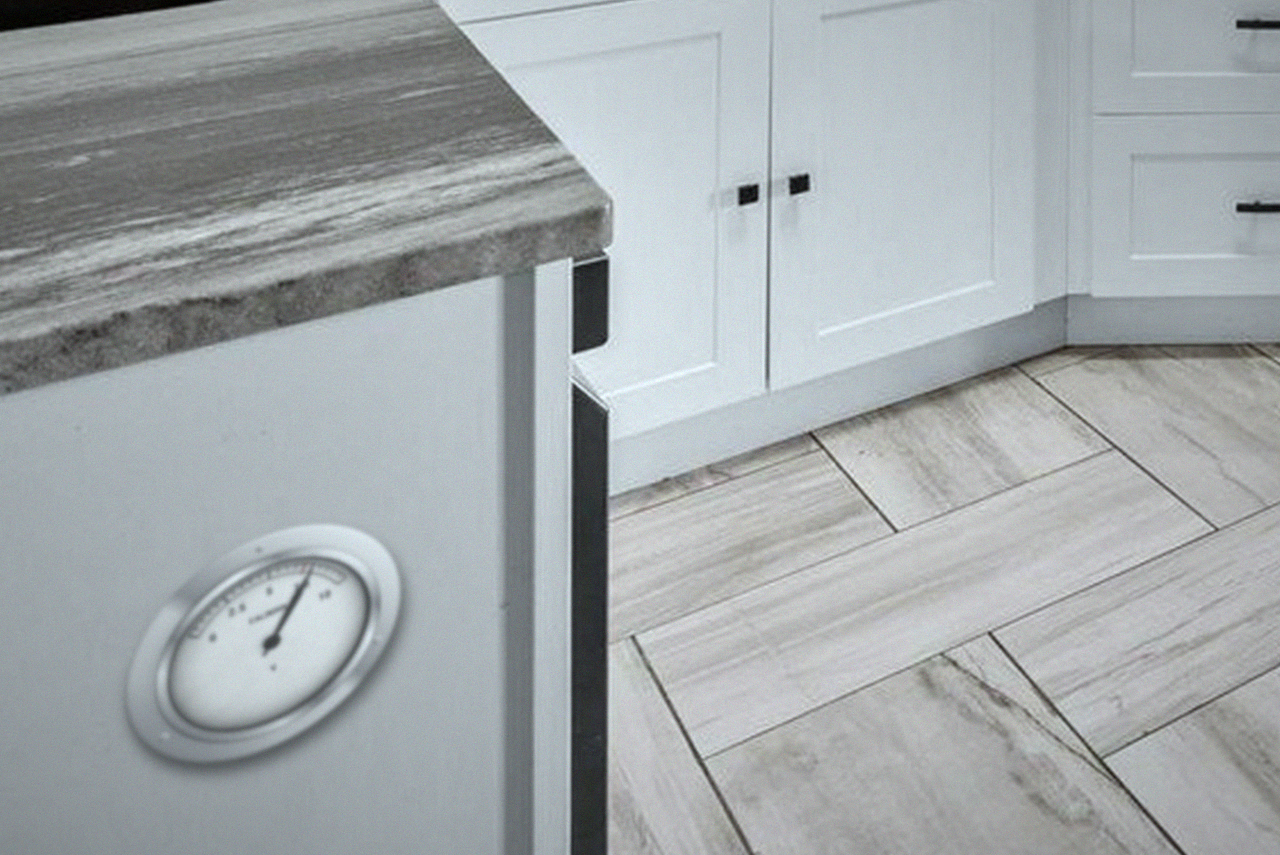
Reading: 7.5 V
